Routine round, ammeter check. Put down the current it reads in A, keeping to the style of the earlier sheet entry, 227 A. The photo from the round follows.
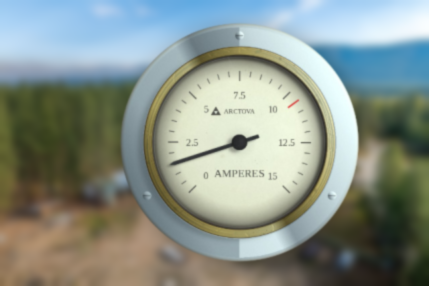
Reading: 1.5 A
